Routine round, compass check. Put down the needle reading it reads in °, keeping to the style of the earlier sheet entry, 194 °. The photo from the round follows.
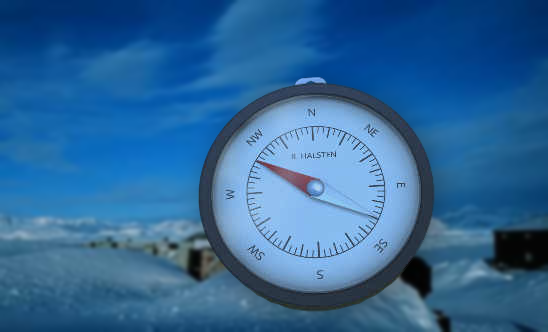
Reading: 300 °
